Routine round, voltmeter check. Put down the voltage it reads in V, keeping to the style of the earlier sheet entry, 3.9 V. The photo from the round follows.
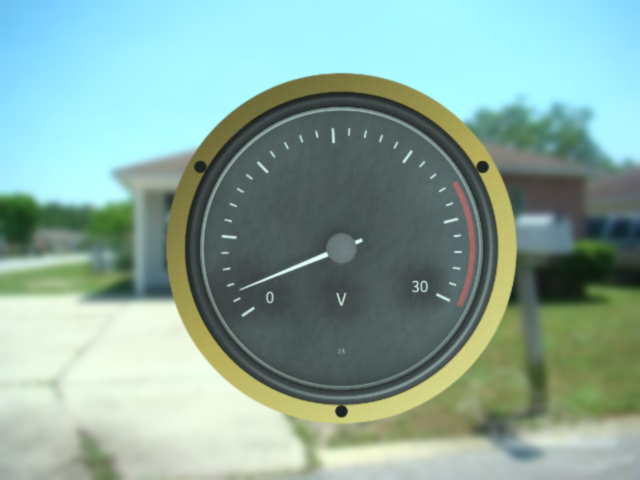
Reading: 1.5 V
